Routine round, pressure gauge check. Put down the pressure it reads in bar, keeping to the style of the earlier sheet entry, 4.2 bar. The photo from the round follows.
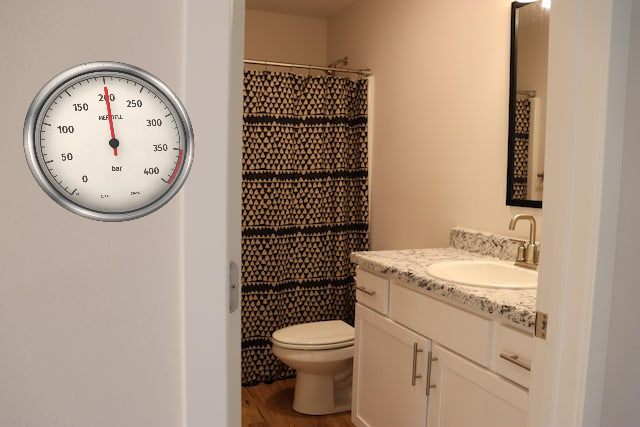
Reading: 200 bar
